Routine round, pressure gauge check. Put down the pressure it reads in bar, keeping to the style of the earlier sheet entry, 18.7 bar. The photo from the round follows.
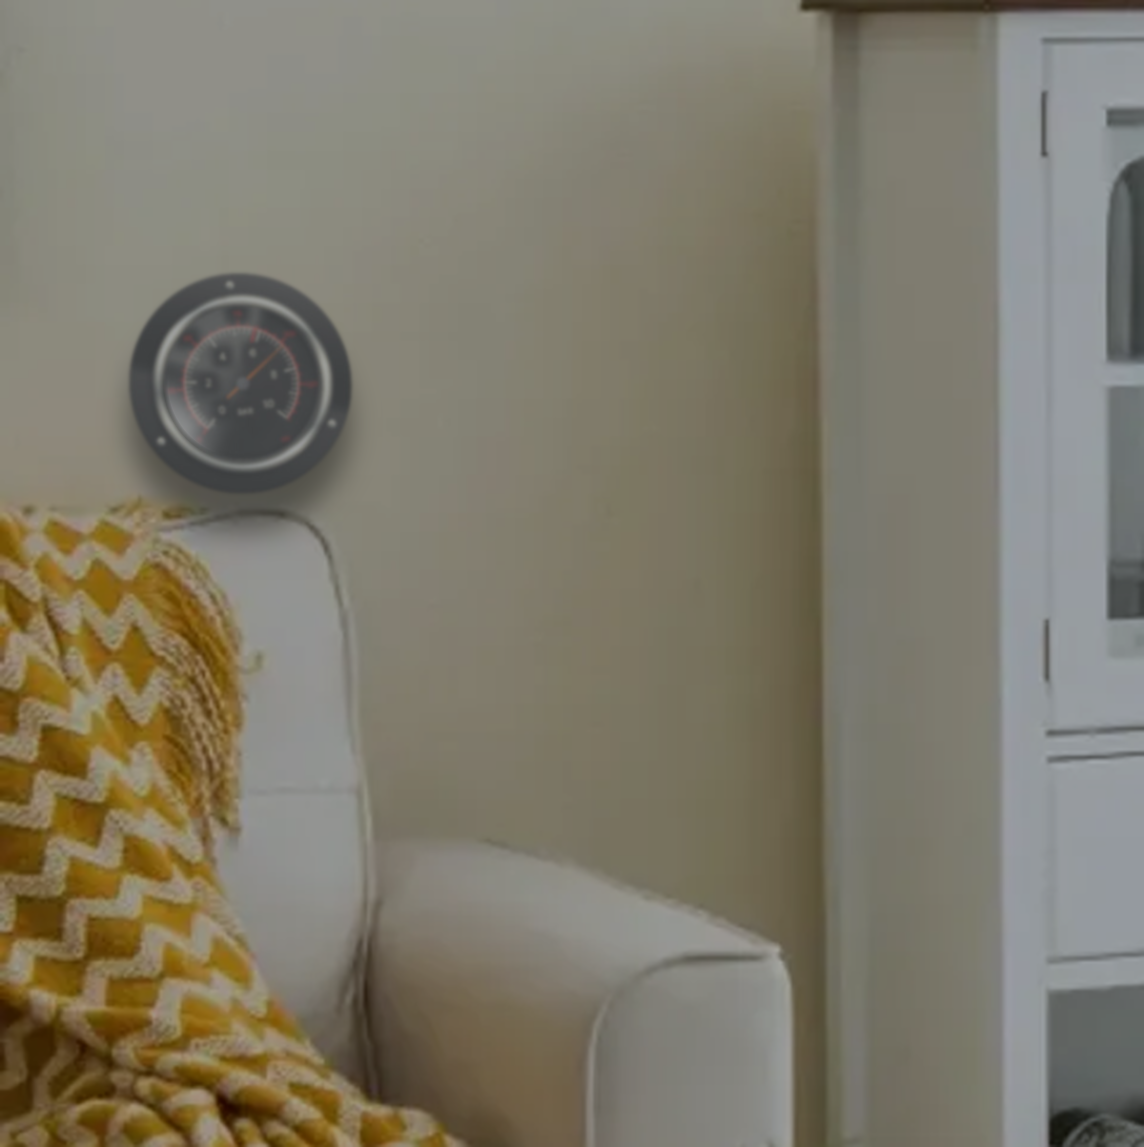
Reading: 7 bar
